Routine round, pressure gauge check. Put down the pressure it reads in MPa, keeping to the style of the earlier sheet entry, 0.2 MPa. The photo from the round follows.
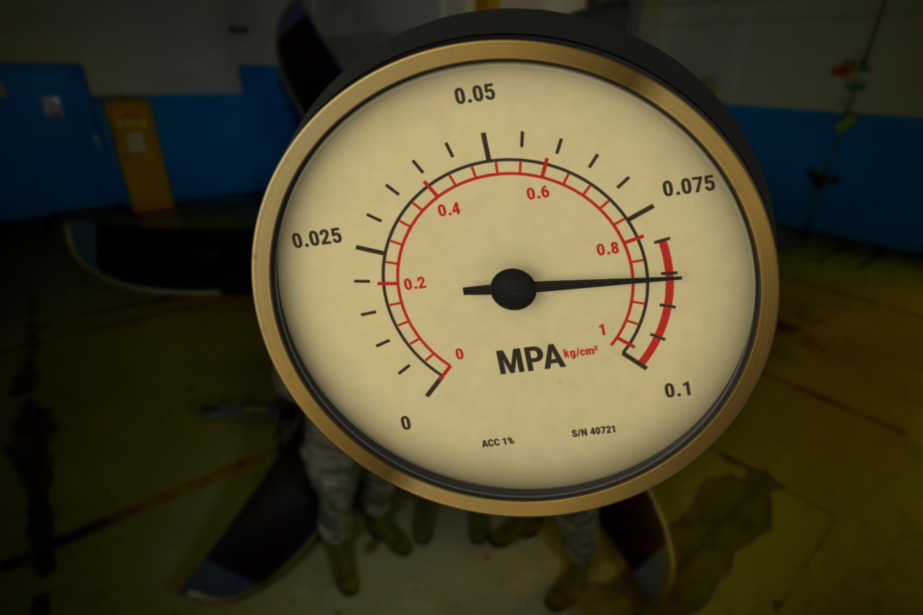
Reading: 0.085 MPa
